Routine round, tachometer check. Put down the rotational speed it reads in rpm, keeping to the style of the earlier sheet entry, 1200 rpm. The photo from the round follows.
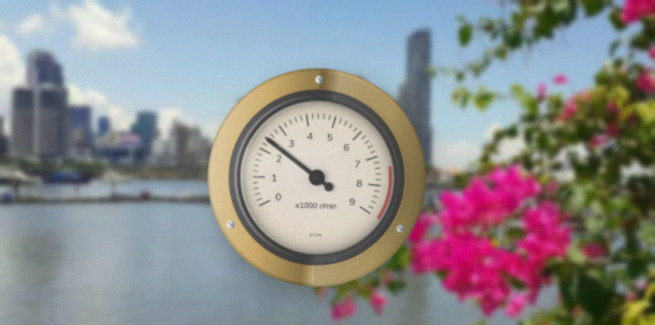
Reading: 2400 rpm
